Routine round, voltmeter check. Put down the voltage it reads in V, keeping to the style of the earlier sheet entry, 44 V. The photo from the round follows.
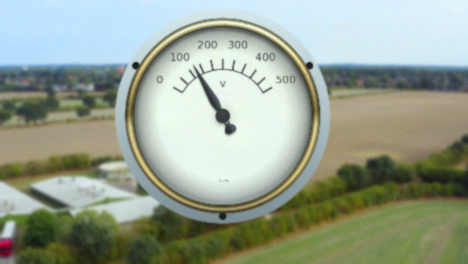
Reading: 125 V
